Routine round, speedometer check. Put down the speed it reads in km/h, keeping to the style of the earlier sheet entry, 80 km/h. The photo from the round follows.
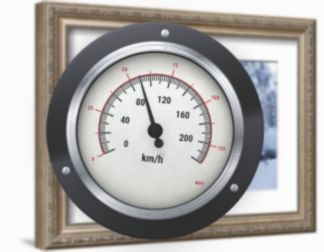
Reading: 90 km/h
